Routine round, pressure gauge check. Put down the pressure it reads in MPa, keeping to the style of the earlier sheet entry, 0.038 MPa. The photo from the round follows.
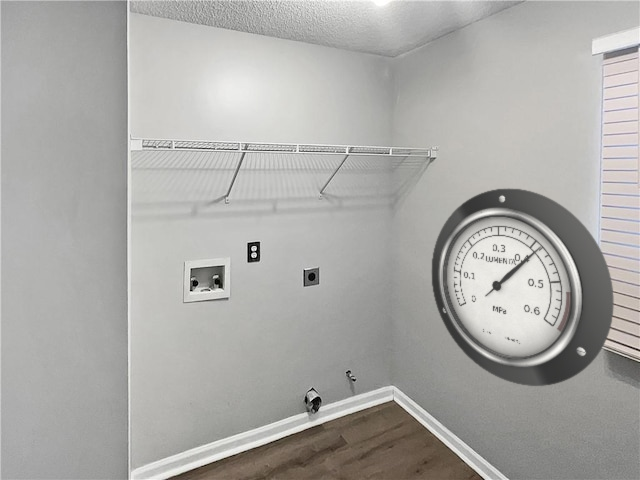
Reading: 0.42 MPa
